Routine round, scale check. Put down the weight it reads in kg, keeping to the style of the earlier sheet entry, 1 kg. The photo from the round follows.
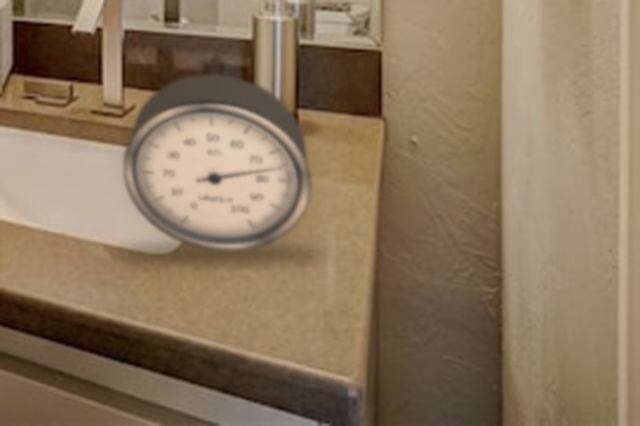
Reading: 75 kg
